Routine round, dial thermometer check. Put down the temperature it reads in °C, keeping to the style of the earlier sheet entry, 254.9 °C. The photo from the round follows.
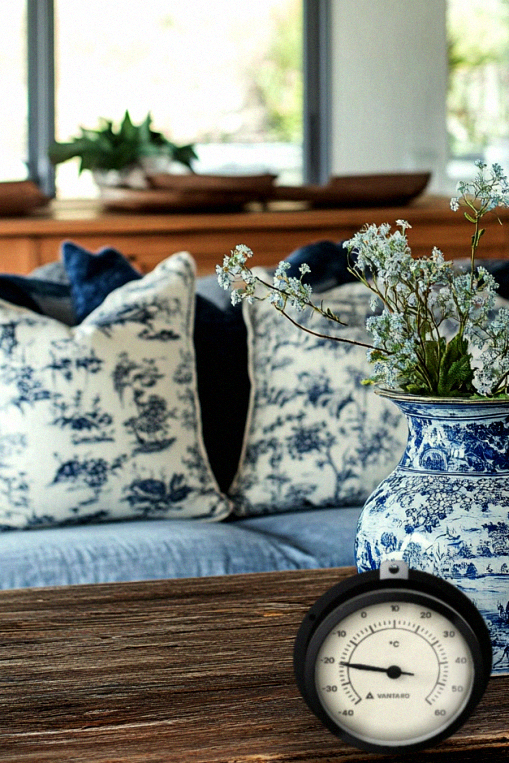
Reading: -20 °C
